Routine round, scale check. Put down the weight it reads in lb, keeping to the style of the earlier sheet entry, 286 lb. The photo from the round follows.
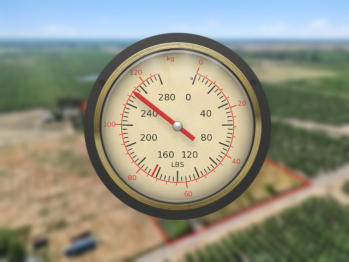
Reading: 252 lb
